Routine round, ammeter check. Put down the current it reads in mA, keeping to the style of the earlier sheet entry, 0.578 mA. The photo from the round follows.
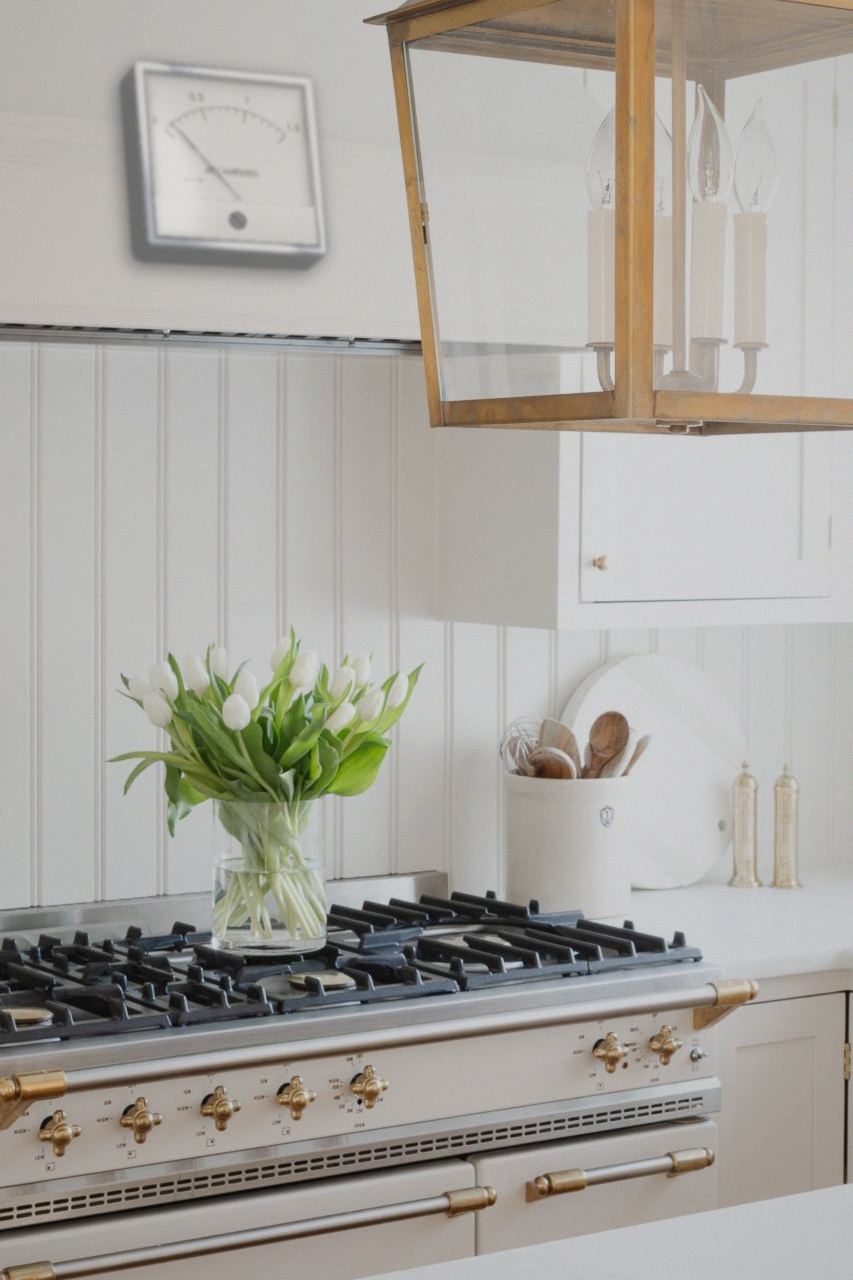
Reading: 0.1 mA
